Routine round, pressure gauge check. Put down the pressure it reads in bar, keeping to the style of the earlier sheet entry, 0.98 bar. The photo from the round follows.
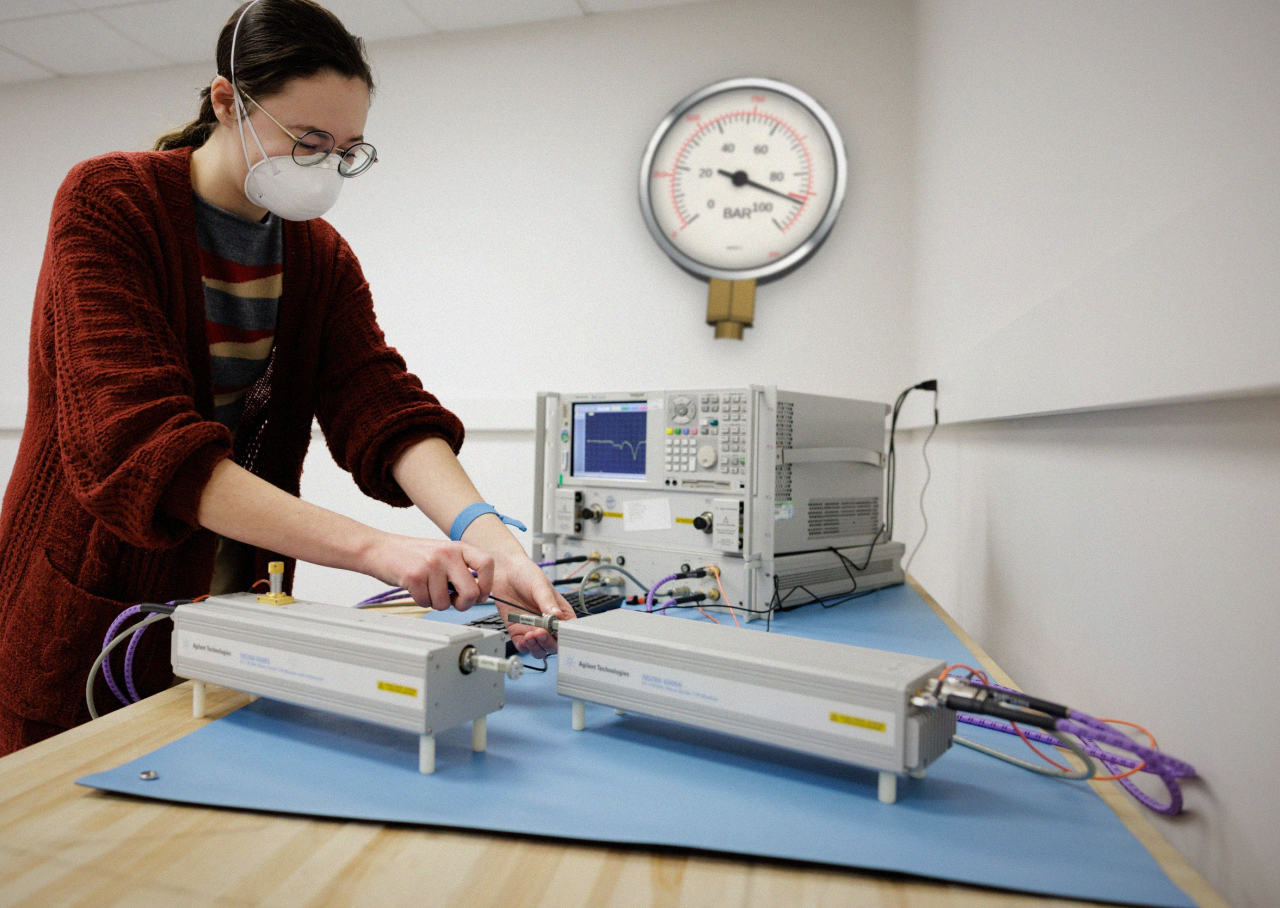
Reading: 90 bar
